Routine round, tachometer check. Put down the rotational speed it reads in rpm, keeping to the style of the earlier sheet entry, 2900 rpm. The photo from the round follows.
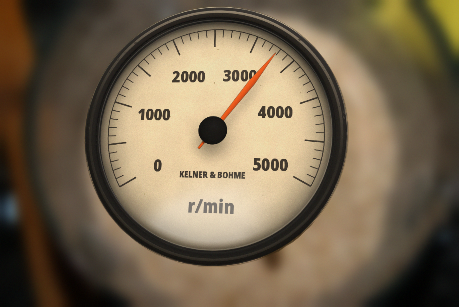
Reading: 3300 rpm
